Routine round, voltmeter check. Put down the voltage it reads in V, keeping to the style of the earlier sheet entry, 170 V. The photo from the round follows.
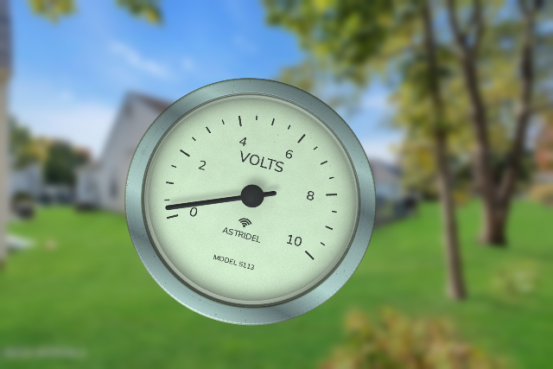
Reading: 0.25 V
